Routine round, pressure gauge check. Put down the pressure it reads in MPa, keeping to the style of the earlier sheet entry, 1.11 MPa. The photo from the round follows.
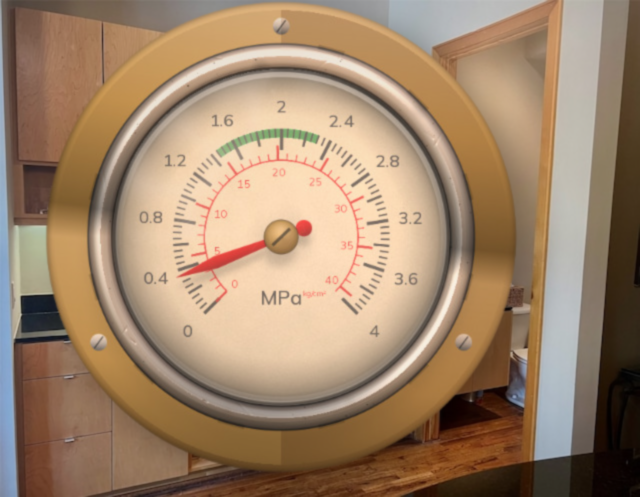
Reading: 0.35 MPa
